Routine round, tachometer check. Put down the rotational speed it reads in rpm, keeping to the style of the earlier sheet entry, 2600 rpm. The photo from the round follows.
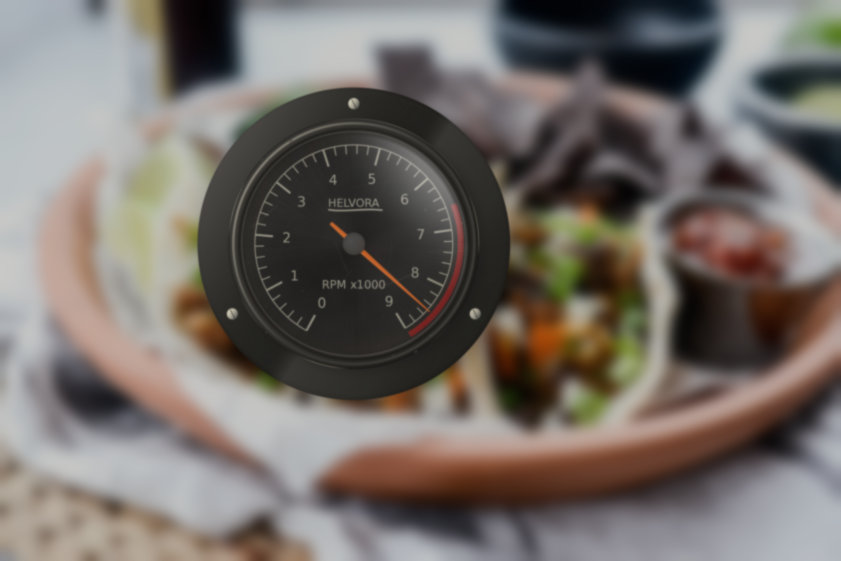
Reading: 8500 rpm
